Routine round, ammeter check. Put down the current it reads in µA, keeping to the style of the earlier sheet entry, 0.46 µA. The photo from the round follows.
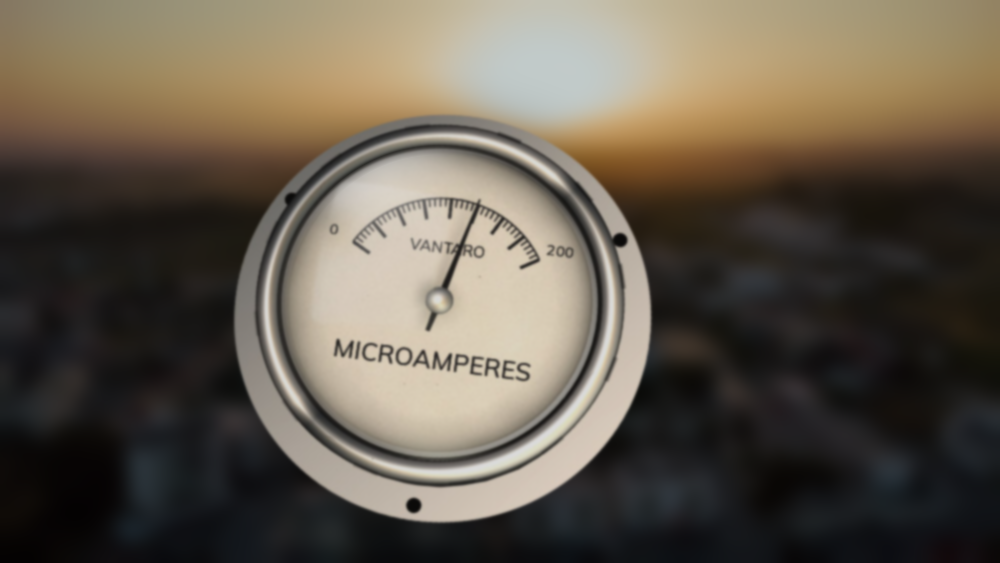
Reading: 125 µA
